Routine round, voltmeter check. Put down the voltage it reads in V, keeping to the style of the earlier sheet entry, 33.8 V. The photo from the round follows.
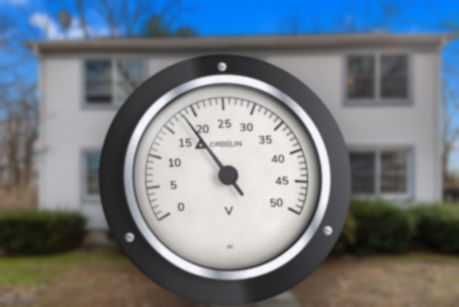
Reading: 18 V
